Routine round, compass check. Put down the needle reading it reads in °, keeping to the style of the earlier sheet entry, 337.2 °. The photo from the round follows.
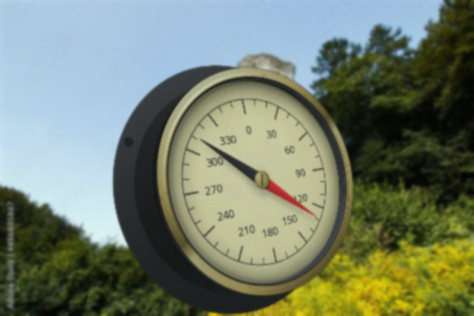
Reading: 130 °
